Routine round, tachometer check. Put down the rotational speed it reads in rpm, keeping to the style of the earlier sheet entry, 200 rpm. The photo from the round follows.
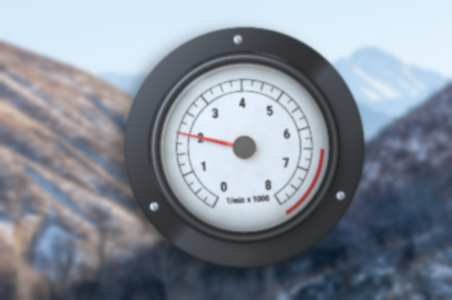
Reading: 2000 rpm
